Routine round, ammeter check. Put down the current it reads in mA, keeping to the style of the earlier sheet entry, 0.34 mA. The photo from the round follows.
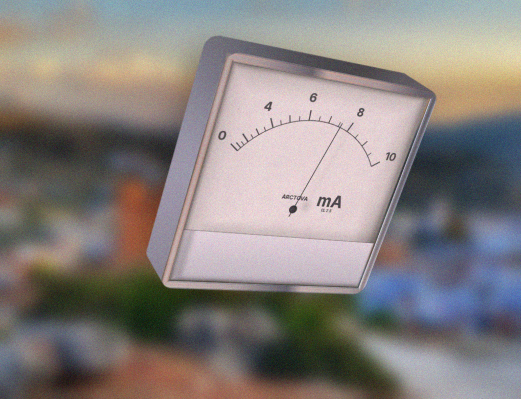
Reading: 7.5 mA
